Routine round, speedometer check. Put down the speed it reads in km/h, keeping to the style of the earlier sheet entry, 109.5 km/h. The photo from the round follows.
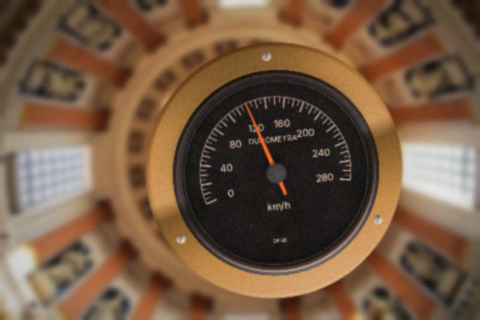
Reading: 120 km/h
